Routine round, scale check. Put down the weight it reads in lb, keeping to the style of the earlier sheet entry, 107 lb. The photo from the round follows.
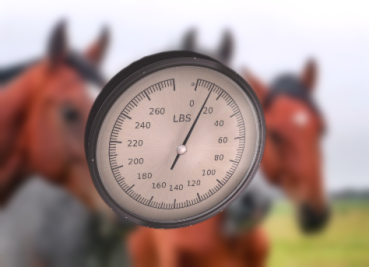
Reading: 10 lb
